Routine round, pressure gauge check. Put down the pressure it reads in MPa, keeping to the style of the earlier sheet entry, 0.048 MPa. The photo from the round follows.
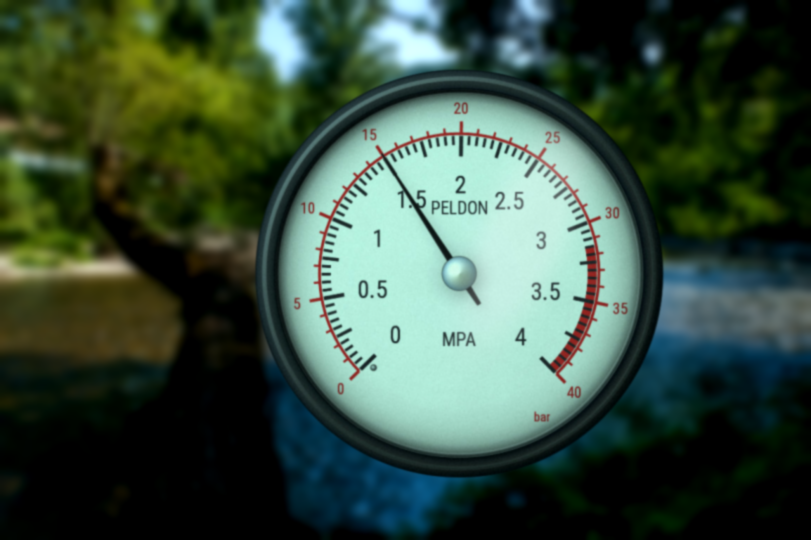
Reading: 1.5 MPa
